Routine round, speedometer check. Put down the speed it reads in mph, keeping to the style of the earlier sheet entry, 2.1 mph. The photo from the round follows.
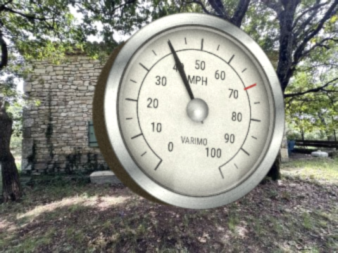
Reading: 40 mph
